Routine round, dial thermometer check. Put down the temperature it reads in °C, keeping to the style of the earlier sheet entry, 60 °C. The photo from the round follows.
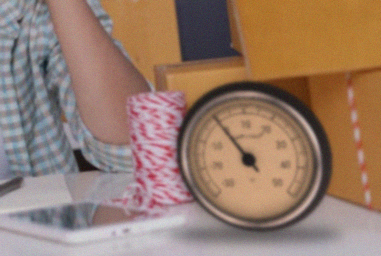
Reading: 0 °C
